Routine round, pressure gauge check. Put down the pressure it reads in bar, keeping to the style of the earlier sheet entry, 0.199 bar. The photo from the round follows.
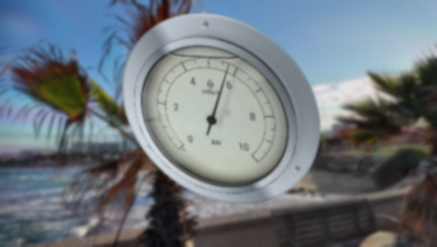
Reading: 5.75 bar
